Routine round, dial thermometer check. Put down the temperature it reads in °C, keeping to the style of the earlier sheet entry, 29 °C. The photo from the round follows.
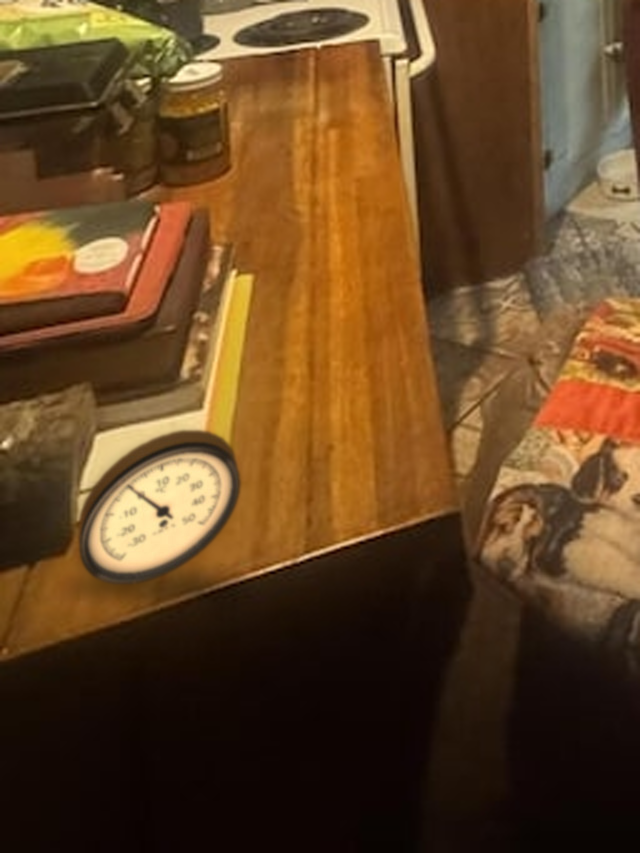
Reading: 0 °C
